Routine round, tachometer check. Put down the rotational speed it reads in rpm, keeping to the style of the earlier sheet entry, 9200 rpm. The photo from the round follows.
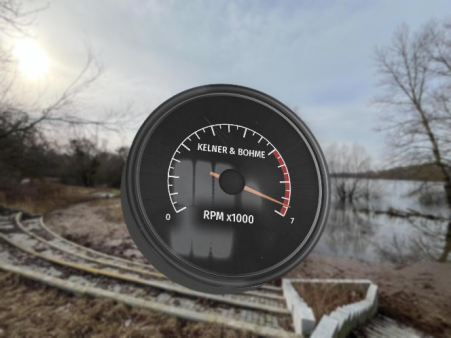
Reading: 6750 rpm
